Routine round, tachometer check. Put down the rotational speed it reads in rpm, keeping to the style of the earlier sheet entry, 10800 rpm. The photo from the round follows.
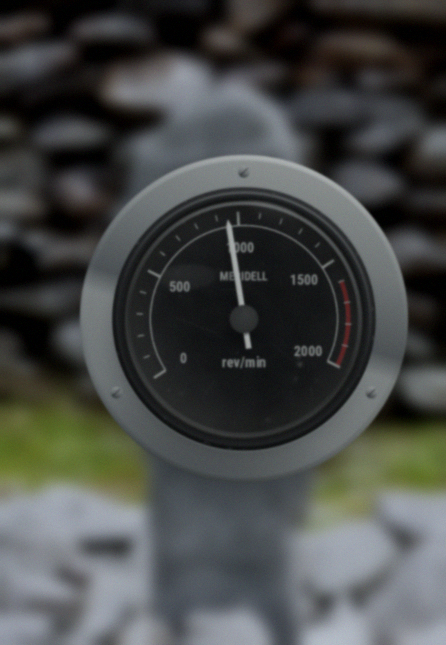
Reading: 950 rpm
